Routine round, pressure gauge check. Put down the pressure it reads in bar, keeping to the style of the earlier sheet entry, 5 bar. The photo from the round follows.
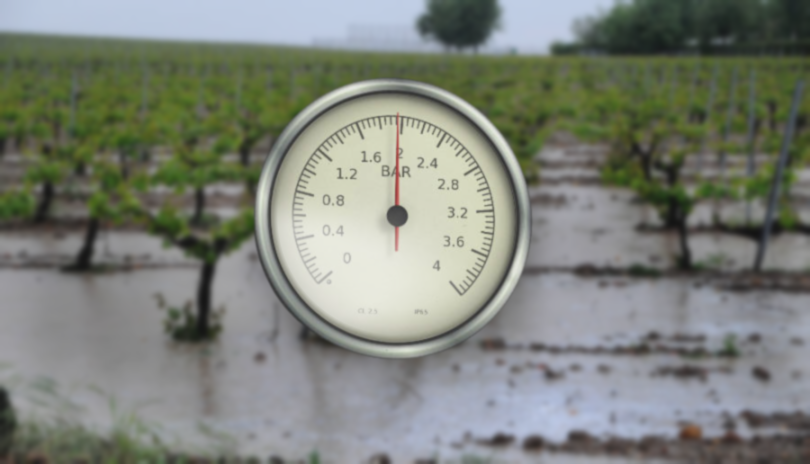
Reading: 1.95 bar
